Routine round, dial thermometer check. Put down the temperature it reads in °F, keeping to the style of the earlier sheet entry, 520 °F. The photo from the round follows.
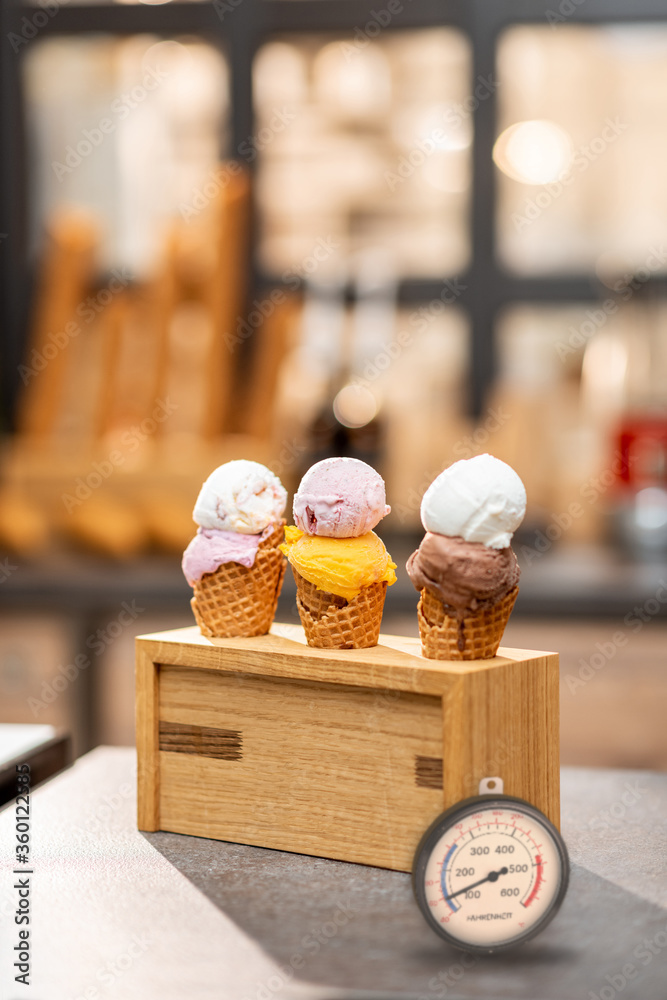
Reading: 140 °F
